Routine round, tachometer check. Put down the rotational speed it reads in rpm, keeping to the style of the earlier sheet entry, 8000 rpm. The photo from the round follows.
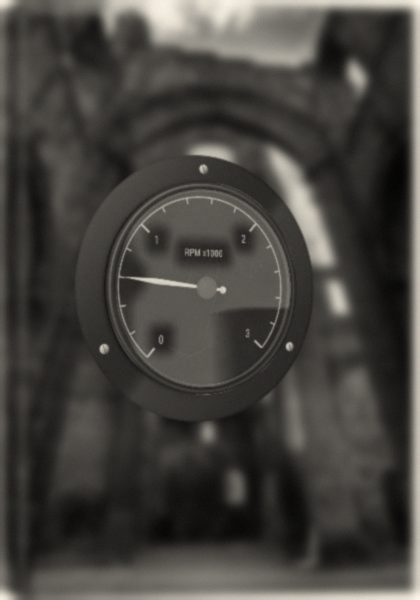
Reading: 600 rpm
